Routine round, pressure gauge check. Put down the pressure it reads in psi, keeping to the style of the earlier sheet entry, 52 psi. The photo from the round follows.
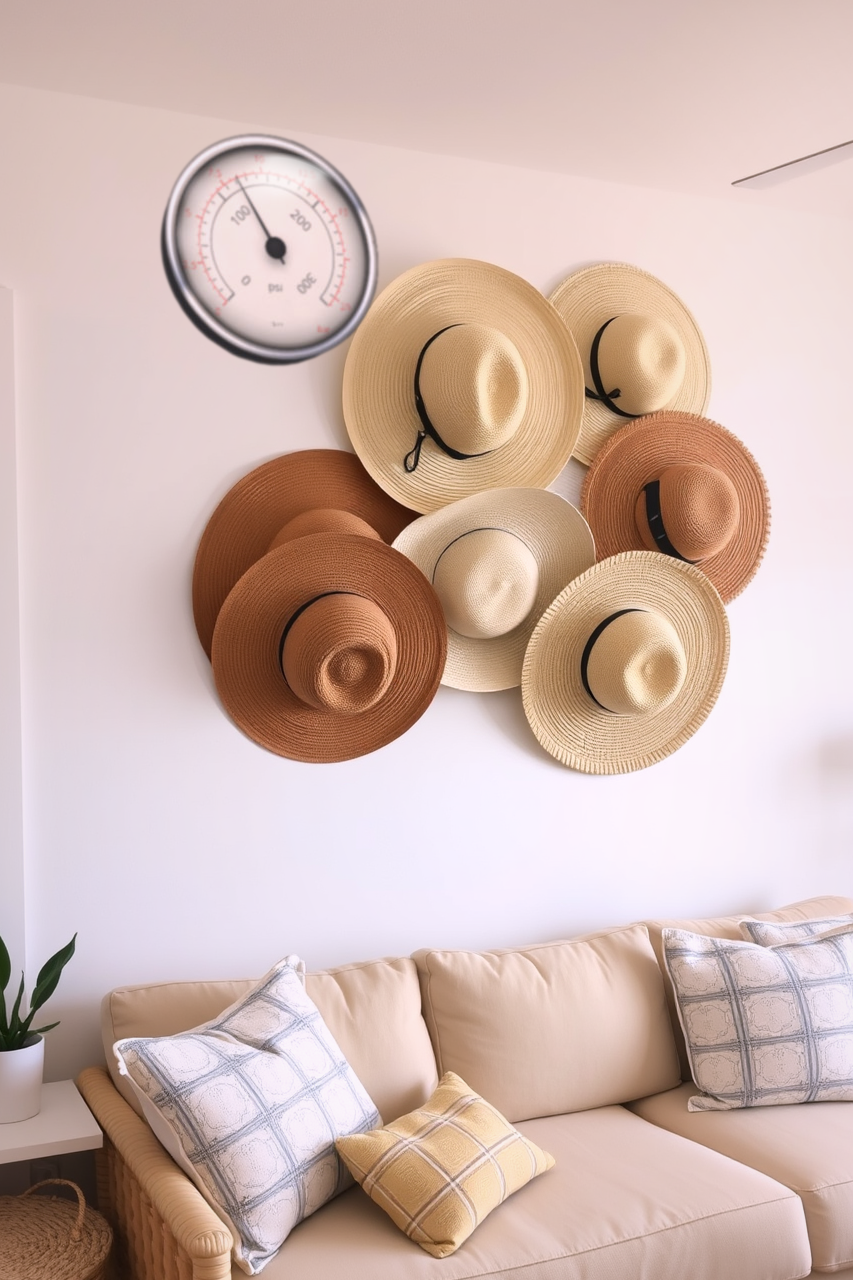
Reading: 120 psi
